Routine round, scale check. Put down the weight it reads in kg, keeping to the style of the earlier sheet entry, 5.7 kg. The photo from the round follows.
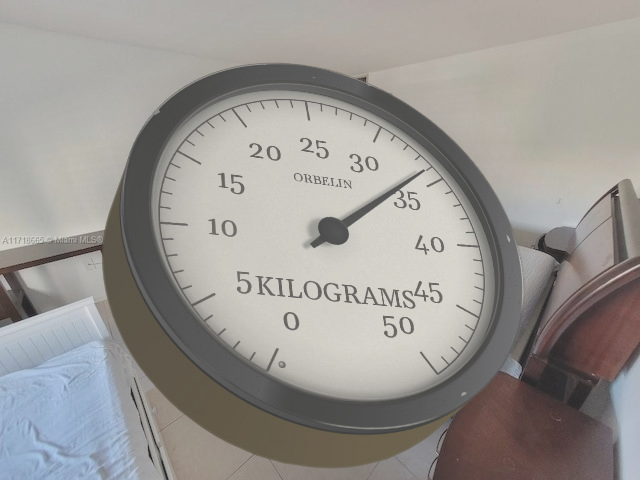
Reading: 34 kg
